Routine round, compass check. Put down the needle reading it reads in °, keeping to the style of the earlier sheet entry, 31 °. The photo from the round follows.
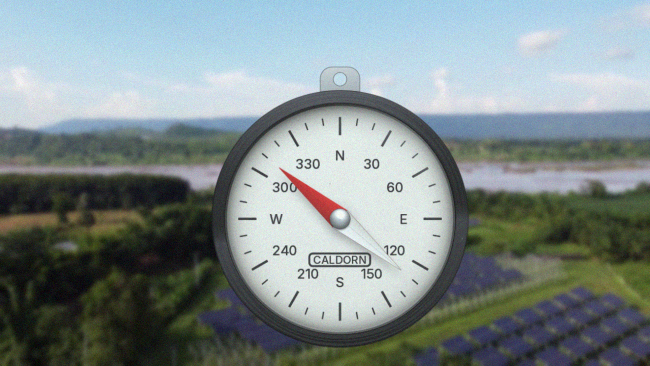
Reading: 310 °
